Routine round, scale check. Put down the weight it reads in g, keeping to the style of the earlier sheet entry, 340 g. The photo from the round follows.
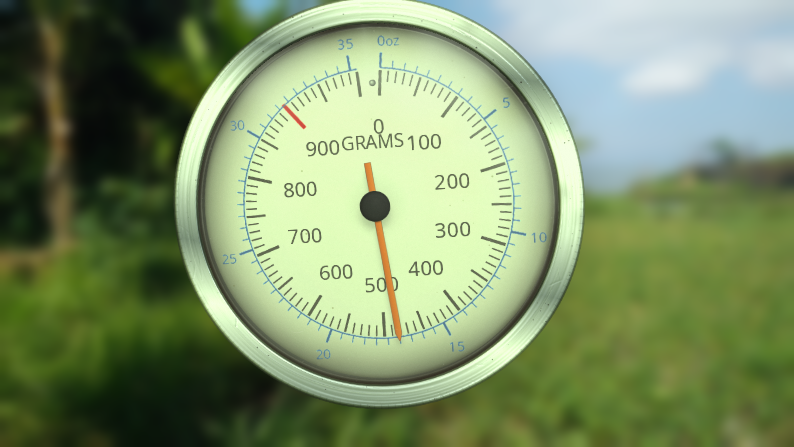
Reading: 480 g
